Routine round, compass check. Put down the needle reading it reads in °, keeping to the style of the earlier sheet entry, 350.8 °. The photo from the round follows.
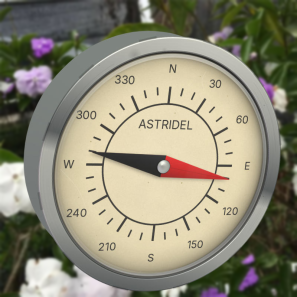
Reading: 100 °
